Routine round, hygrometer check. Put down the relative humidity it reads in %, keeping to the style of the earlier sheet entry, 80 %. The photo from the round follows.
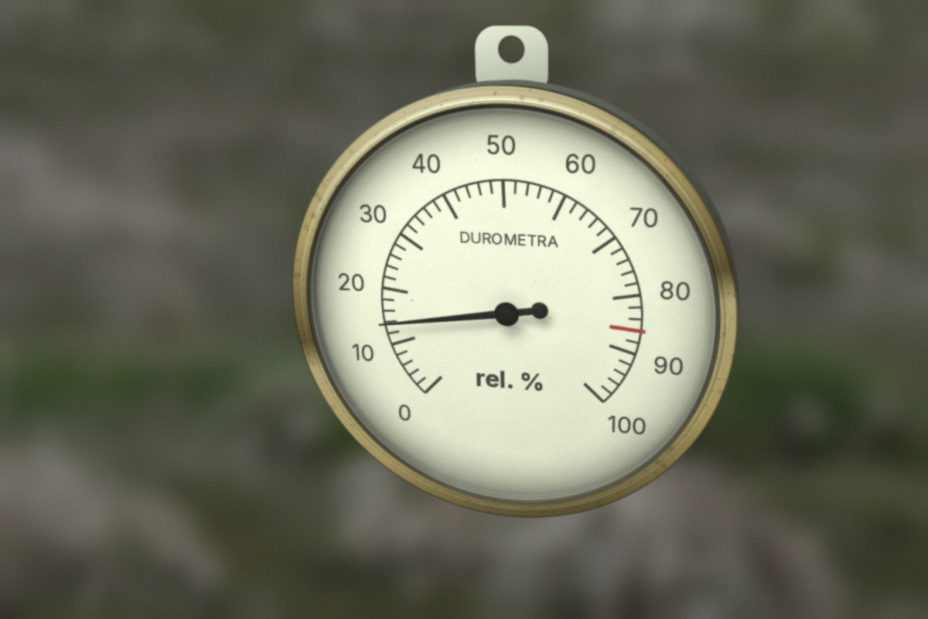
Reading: 14 %
